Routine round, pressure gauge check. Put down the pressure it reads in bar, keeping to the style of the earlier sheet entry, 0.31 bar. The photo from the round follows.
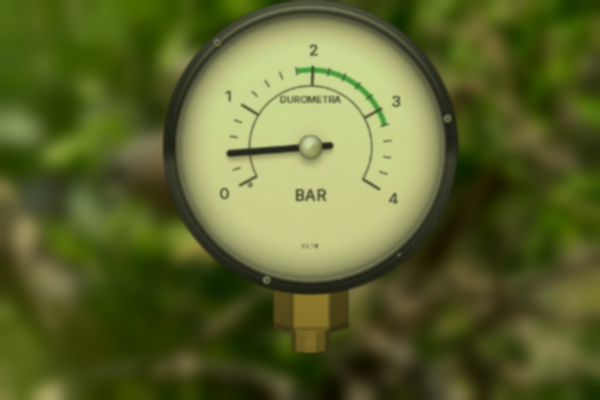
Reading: 0.4 bar
